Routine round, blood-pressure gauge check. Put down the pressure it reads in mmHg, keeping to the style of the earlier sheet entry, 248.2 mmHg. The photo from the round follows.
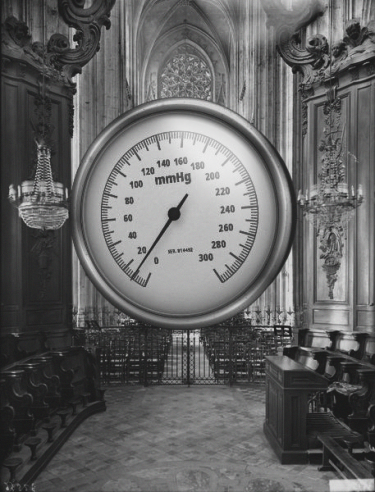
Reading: 10 mmHg
